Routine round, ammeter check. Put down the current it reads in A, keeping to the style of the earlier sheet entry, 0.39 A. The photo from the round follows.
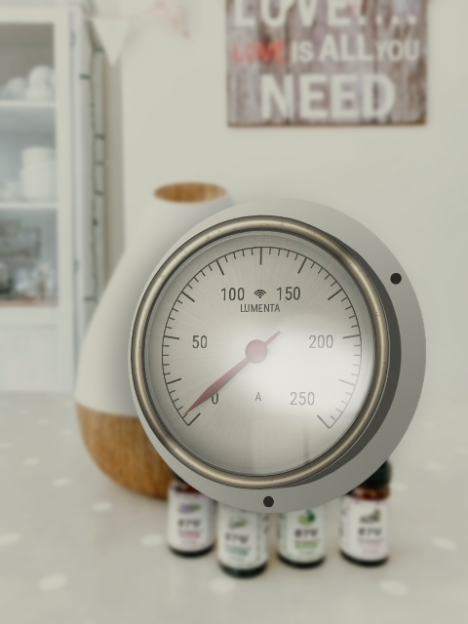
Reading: 5 A
